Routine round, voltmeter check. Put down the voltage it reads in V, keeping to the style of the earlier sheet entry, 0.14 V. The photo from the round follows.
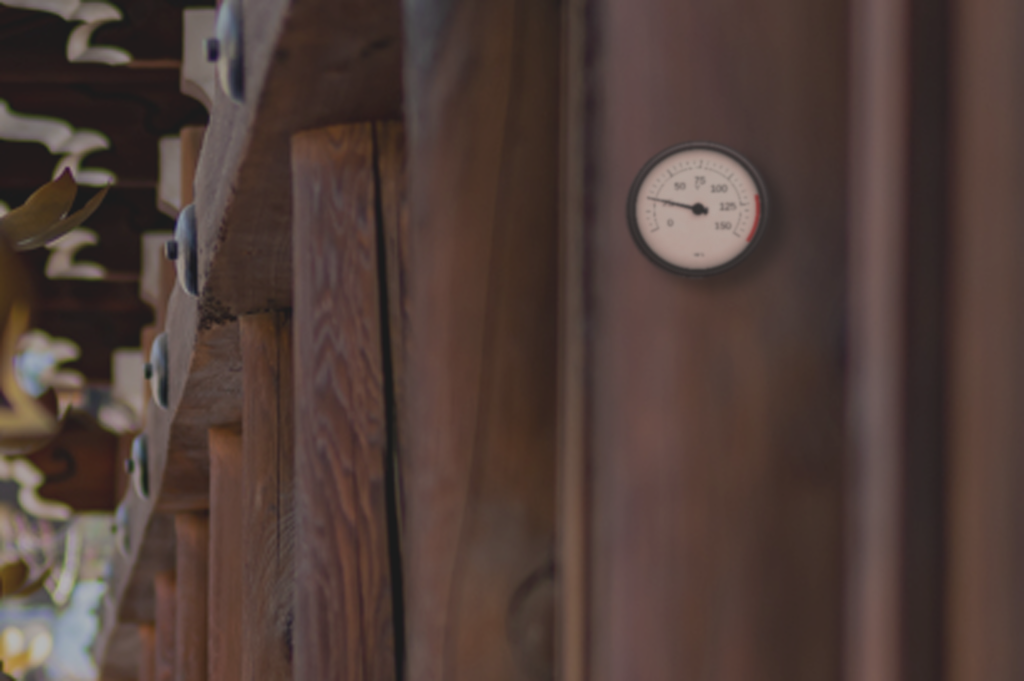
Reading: 25 V
